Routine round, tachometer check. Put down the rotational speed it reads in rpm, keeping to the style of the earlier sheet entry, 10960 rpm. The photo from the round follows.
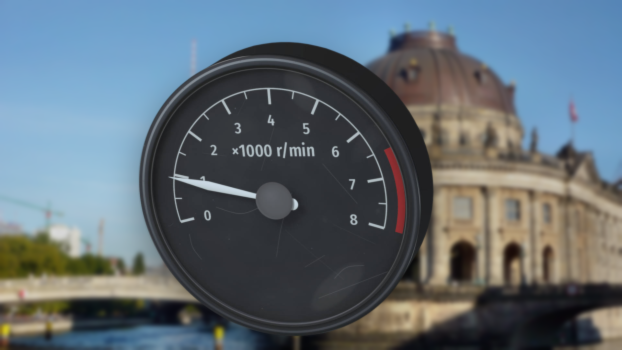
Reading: 1000 rpm
